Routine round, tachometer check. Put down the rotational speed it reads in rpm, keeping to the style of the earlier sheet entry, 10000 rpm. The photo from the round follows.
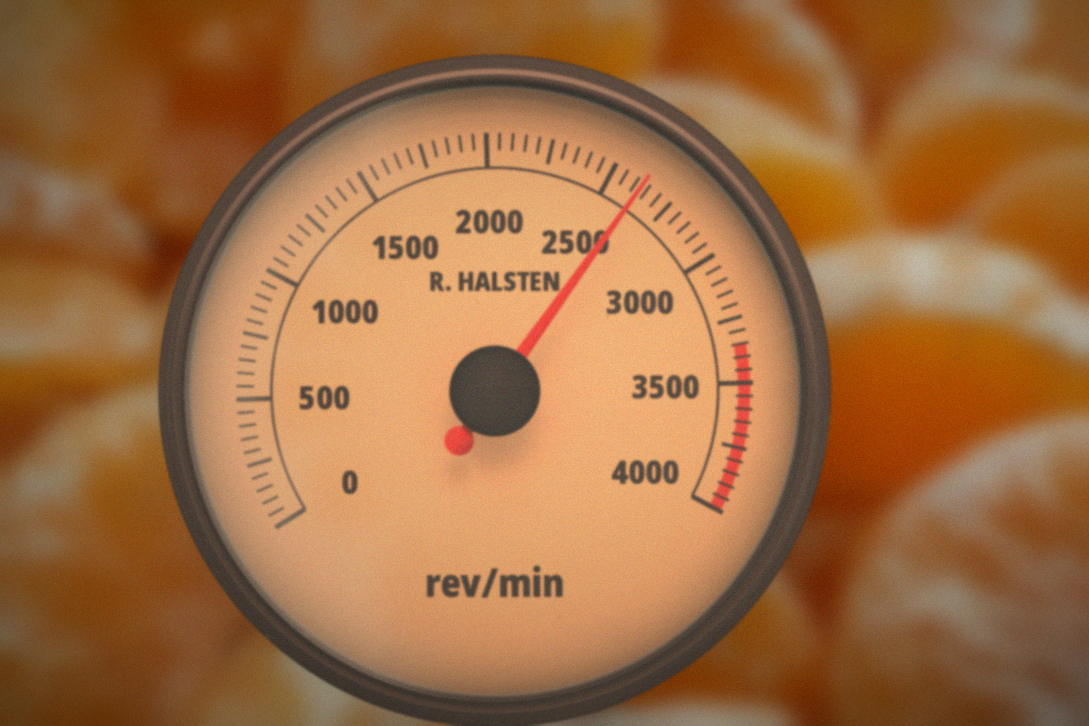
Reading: 2625 rpm
